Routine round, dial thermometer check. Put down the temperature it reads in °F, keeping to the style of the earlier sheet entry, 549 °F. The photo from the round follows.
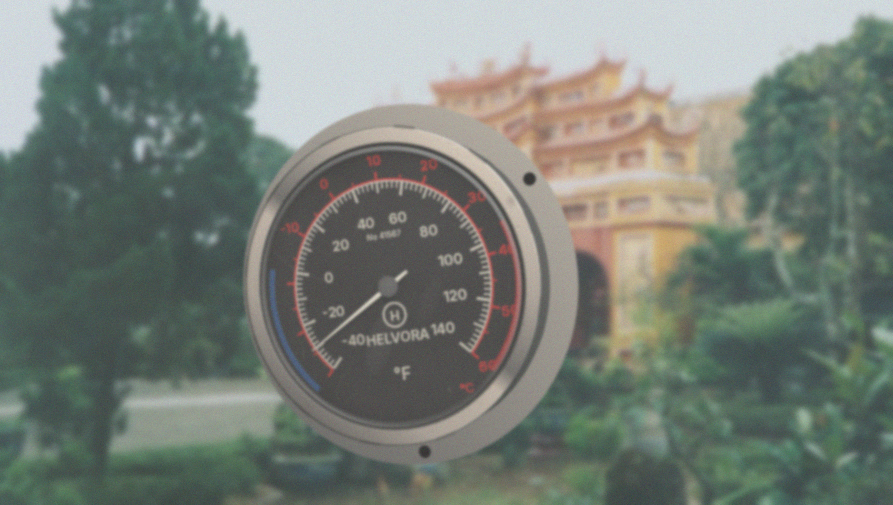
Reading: -30 °F
